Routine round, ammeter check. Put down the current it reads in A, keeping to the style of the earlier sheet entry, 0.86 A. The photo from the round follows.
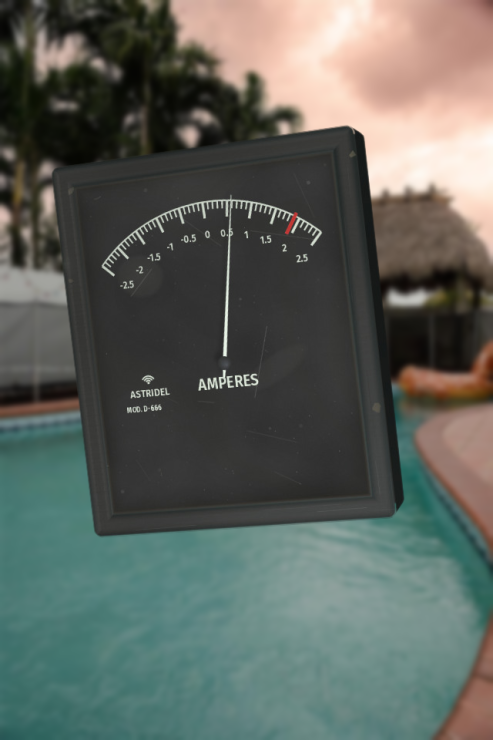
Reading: 0.6 A
